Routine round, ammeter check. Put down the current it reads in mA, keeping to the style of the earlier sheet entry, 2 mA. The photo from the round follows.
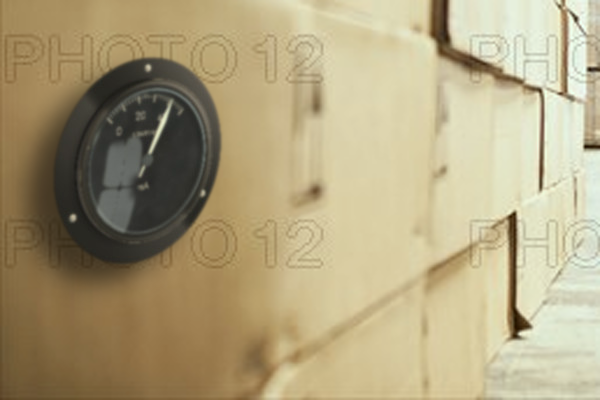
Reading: 40 mA
